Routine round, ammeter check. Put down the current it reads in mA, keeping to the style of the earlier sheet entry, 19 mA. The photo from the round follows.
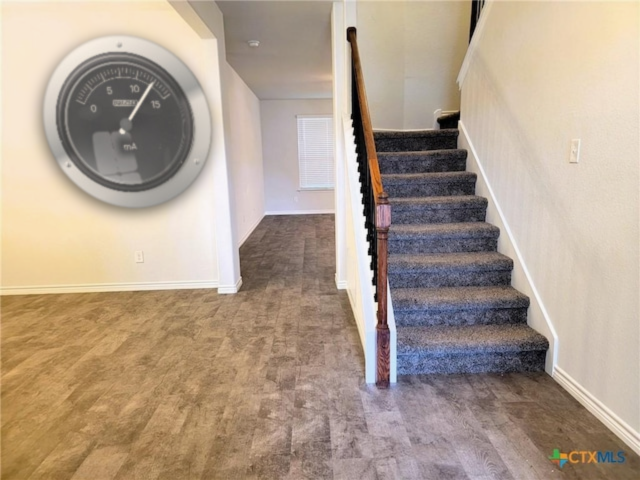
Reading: 12.5 mA
